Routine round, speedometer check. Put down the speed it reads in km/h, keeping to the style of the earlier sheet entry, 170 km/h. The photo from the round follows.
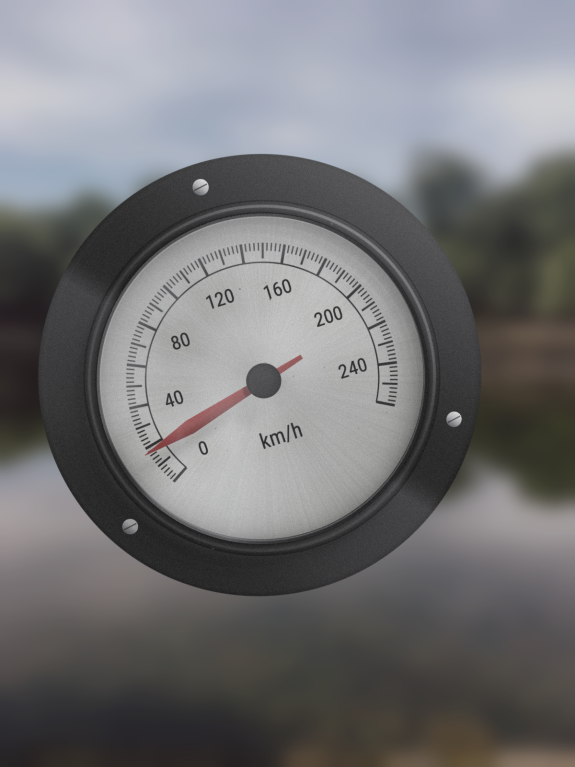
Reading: 18 km/h
